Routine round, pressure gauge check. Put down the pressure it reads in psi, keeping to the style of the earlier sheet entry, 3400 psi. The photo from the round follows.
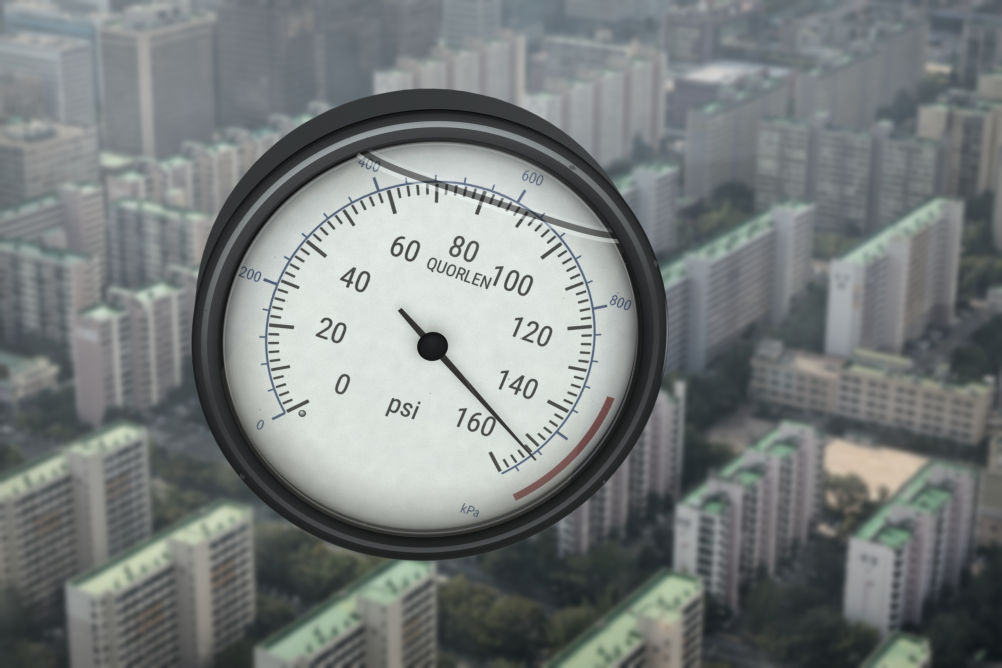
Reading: 152 psi
